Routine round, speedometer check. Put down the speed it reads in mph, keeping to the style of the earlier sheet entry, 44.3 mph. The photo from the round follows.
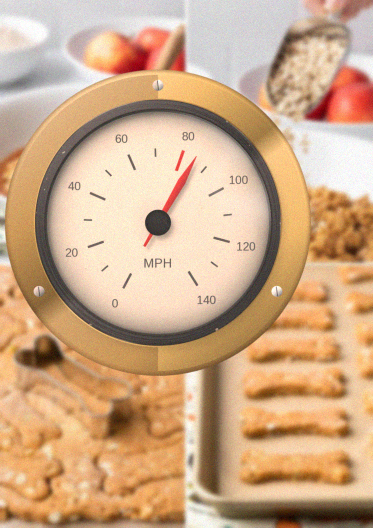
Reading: 85 mph
